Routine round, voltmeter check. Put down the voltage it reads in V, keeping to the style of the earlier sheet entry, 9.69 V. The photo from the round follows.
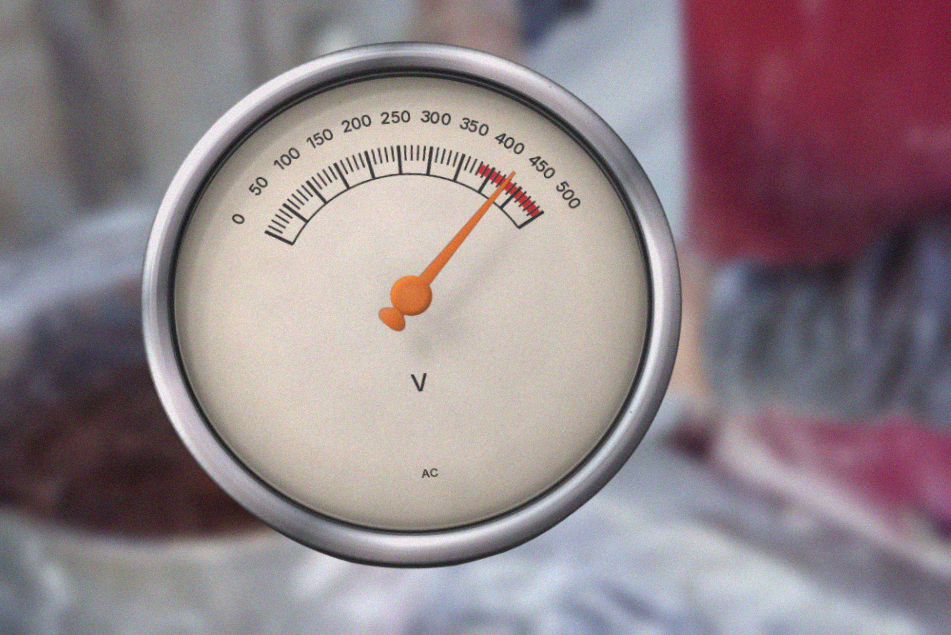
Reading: 430 V
